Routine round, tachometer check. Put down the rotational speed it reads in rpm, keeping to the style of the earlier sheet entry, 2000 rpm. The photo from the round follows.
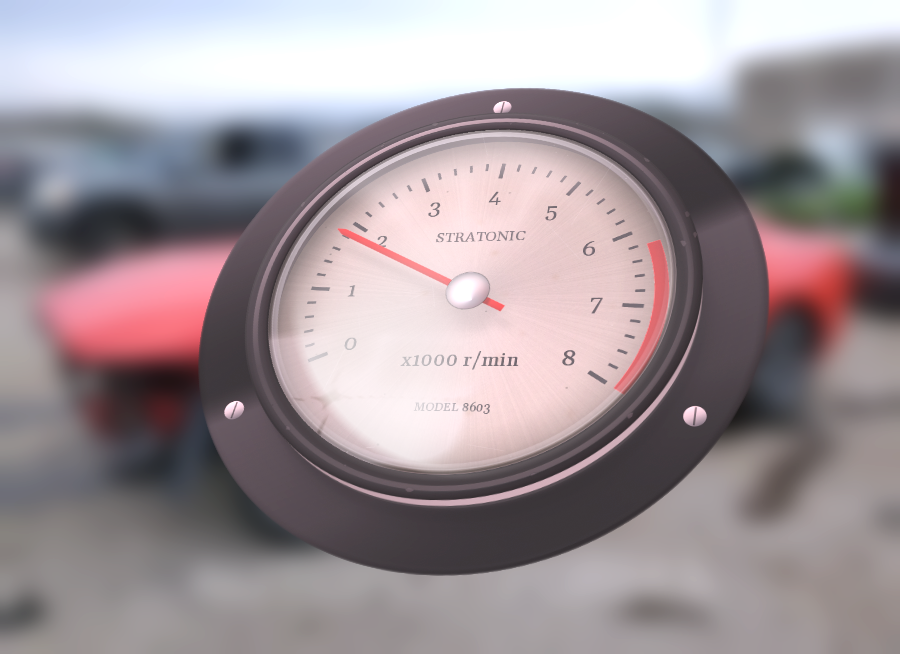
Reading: 1800 rpm
